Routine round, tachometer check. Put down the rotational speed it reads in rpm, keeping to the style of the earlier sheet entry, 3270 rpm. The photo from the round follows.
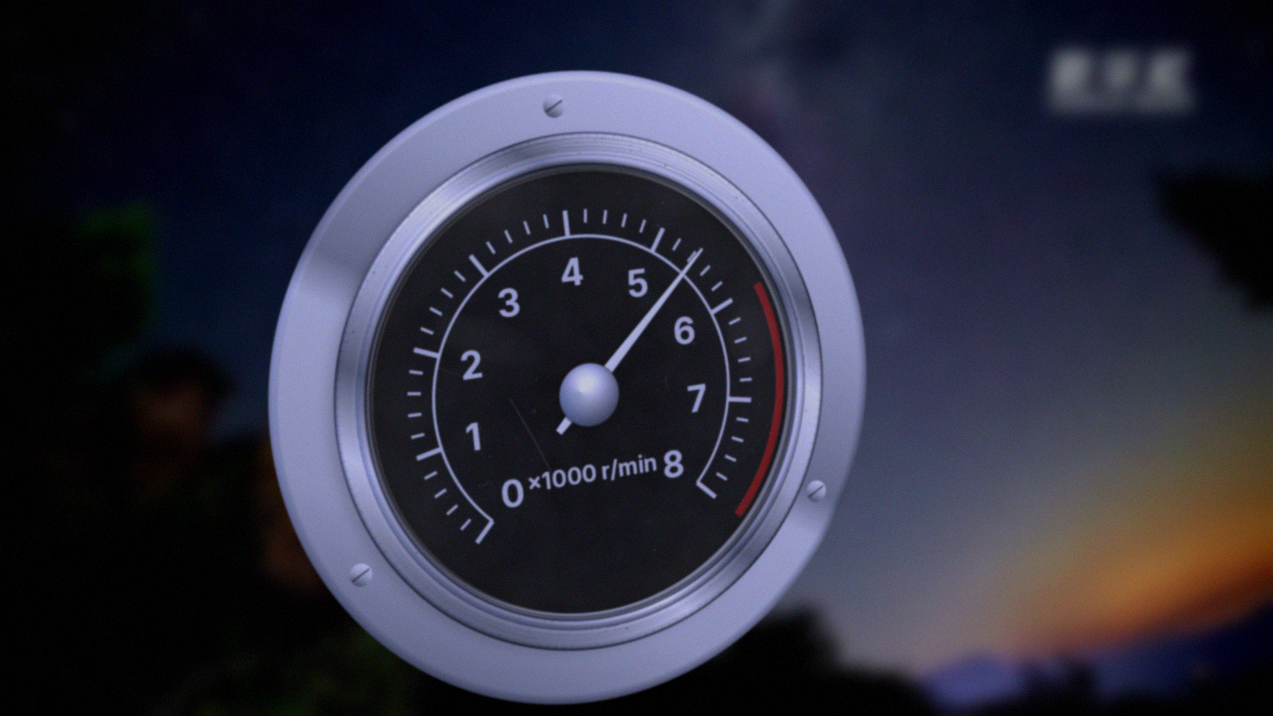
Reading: 5400 rpm
